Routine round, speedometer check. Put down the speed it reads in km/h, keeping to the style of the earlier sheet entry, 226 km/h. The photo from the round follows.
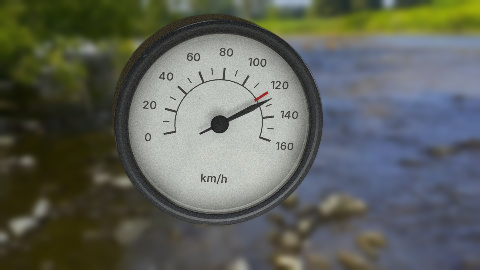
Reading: 125 km/h
